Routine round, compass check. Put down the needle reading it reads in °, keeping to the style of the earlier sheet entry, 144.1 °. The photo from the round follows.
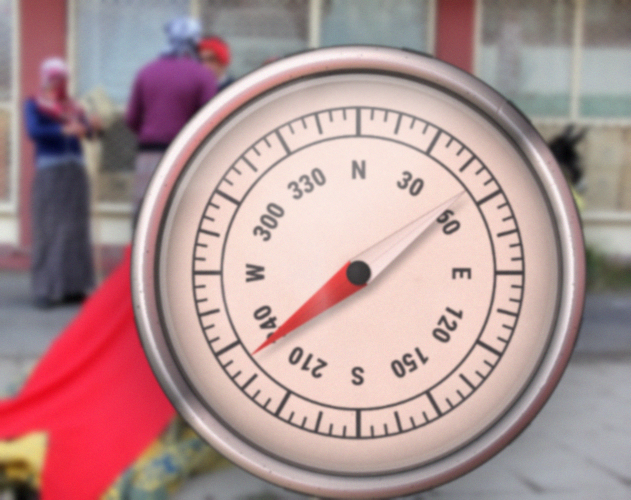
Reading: 232.5 °
